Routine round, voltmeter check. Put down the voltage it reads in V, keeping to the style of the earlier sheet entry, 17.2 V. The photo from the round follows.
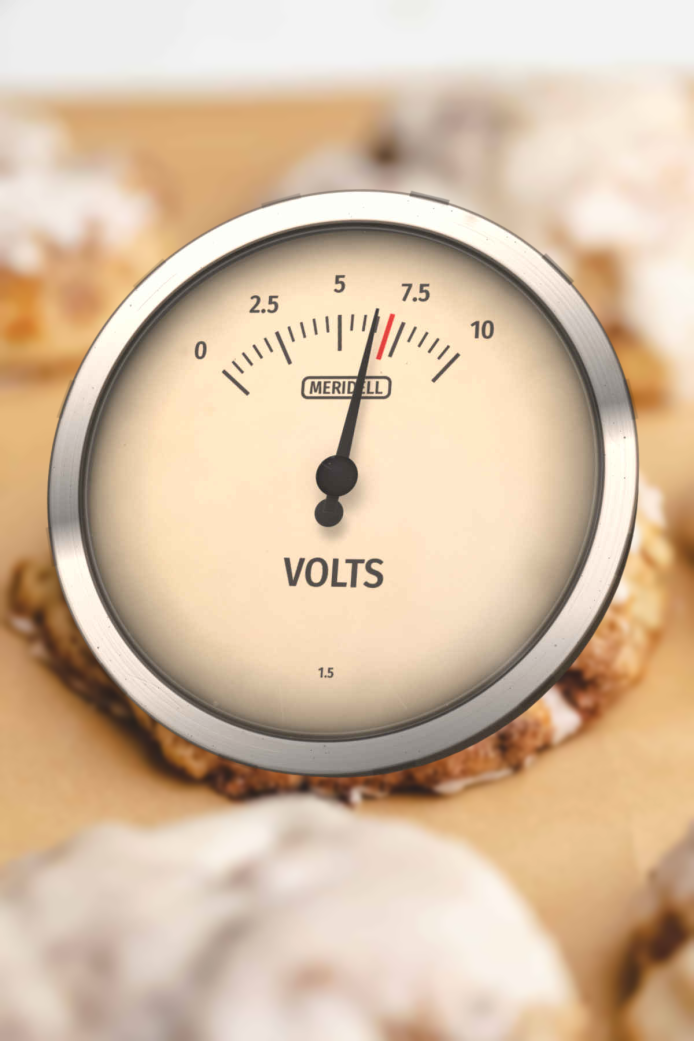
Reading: 6.5 V
